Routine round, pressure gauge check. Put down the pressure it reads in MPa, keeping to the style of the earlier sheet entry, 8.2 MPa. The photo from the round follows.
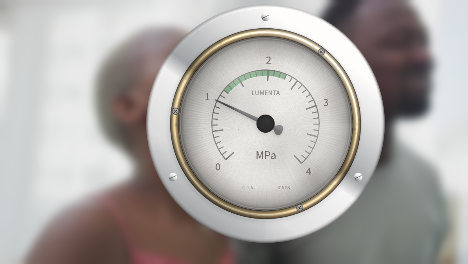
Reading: 1 MPa
